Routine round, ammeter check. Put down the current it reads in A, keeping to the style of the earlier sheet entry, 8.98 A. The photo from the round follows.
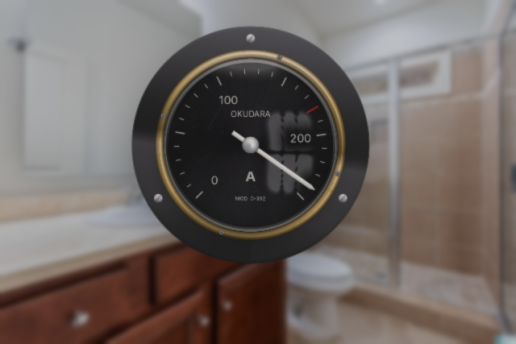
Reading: 240 A
